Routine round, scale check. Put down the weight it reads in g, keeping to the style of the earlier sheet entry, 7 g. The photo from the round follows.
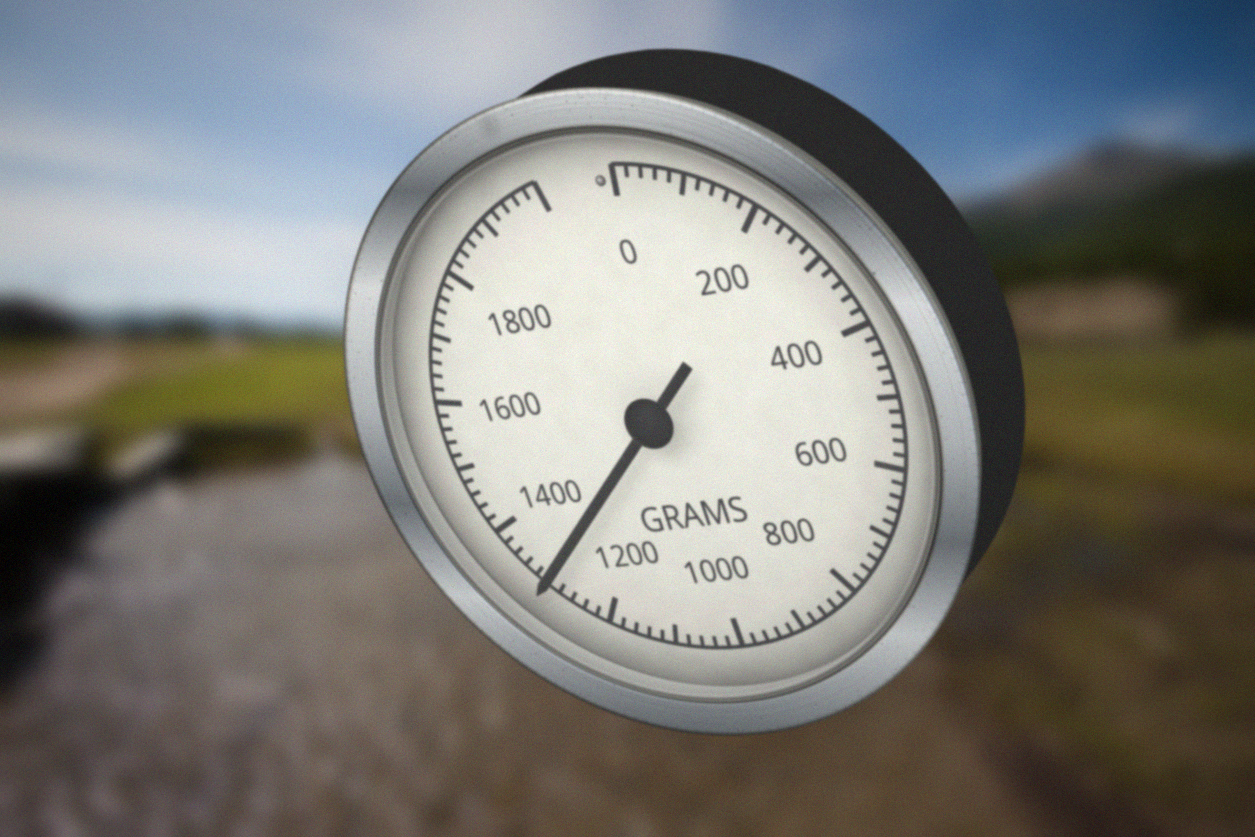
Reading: 1300 g
